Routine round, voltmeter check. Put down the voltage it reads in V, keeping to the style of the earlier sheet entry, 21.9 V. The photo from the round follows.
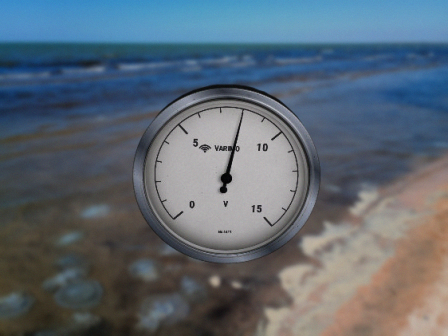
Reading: 8 V
